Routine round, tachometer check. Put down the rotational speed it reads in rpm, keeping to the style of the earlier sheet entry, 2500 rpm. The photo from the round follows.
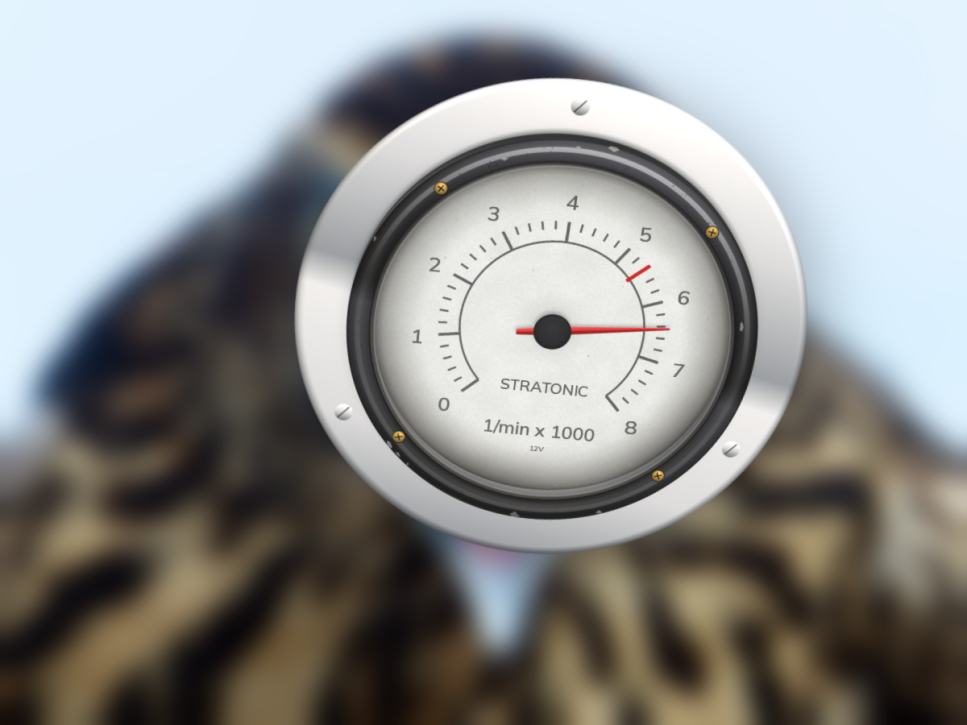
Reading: 6400 rpm
